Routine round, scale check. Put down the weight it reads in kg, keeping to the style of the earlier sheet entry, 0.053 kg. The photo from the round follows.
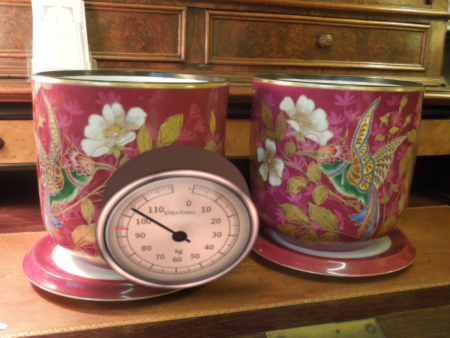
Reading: 105 kg
